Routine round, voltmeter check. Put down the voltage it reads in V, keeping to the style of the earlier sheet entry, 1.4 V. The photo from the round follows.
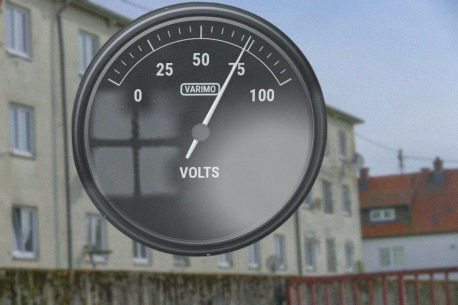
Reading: 72.5 V
